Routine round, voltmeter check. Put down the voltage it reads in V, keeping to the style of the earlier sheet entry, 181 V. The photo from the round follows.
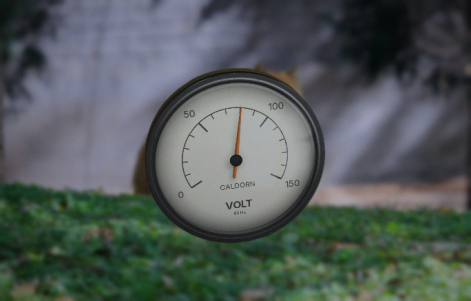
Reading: 80 V
